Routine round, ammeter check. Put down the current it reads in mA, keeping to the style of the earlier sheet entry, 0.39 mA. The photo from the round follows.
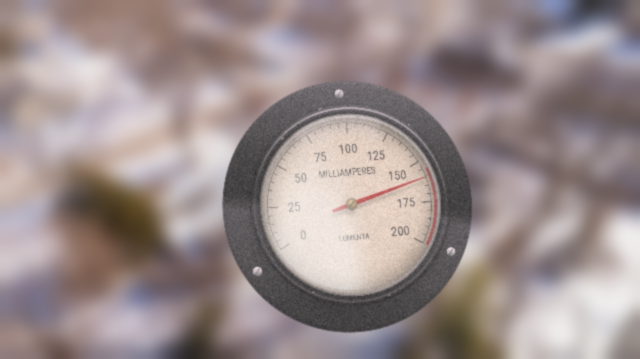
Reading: 160 mA
